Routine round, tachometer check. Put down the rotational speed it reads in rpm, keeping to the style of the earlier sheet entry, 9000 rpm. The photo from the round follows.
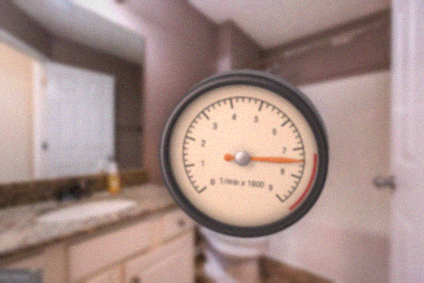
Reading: 7400 rpm
